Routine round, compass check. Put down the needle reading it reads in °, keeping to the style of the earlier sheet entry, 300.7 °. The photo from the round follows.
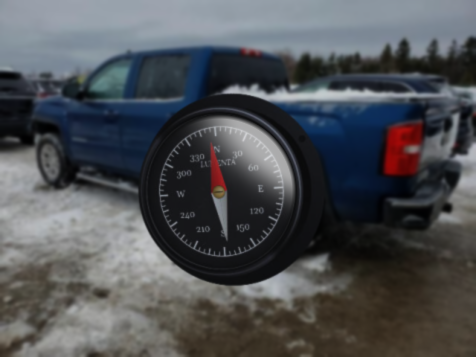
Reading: 355 °
